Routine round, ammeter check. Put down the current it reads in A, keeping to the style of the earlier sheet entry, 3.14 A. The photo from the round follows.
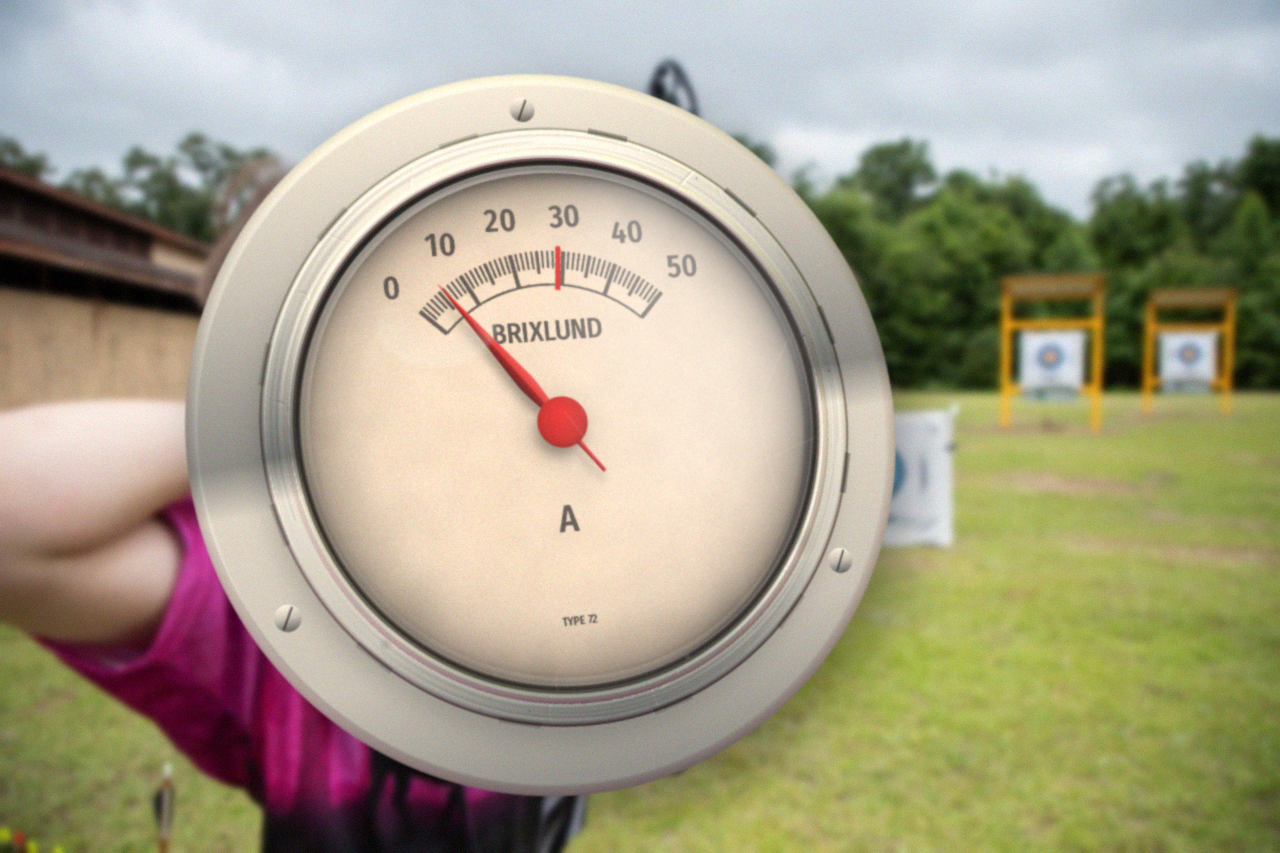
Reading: 5 A
